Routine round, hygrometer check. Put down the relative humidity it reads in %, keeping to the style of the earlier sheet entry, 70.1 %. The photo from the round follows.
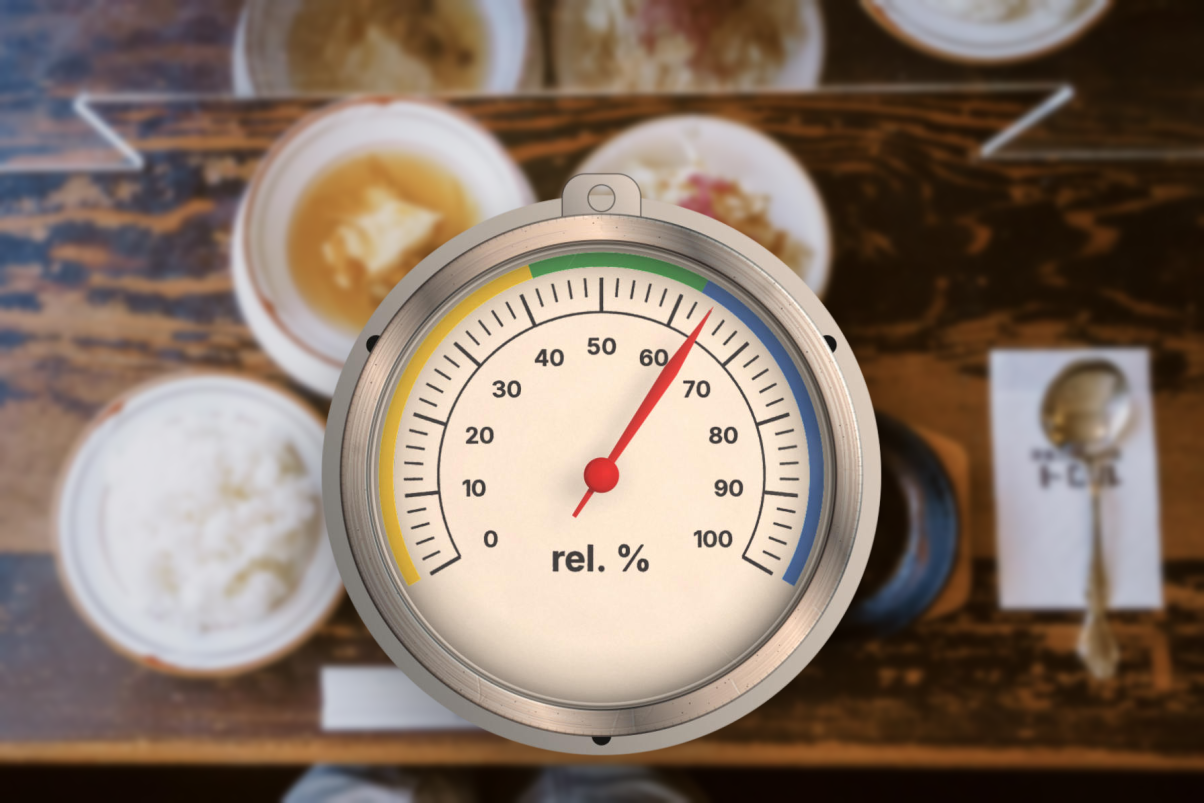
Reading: 64 %
